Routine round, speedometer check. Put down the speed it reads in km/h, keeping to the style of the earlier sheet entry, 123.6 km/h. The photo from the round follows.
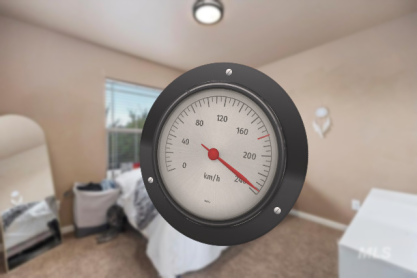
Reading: 235 km/h
